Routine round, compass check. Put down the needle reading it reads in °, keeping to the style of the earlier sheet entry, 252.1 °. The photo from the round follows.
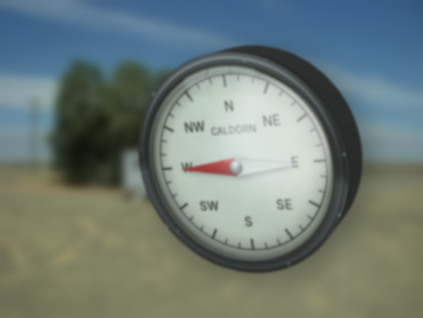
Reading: 270 °
